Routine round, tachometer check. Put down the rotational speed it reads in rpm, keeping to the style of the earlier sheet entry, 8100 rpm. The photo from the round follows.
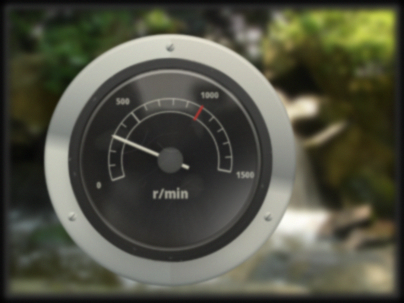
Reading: 300 rpm
